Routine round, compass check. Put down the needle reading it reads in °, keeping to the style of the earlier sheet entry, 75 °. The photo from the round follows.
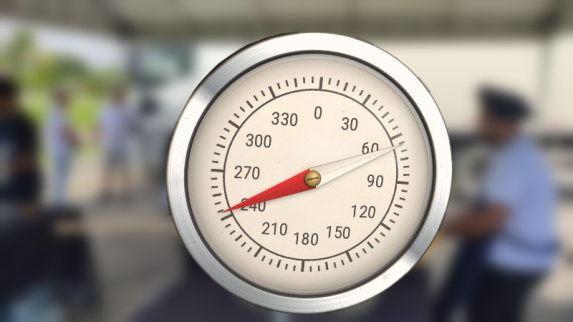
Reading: 245 °
